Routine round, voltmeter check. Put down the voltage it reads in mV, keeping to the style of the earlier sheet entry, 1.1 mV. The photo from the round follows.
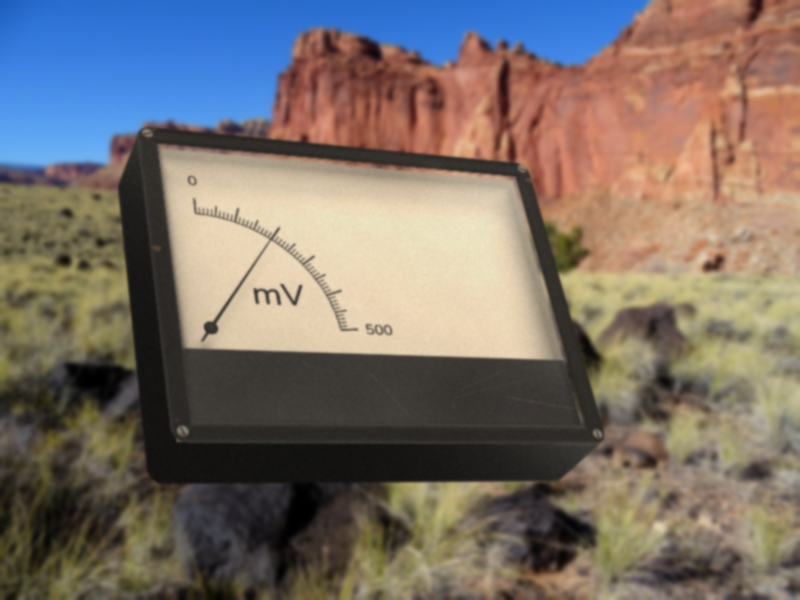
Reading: 200 mV
